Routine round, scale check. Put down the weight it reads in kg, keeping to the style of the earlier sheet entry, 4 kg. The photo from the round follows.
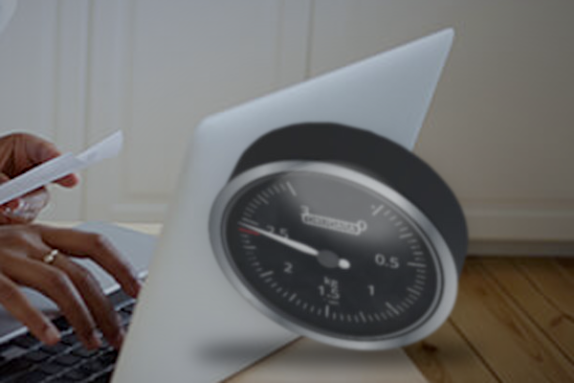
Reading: 2.5 kg
